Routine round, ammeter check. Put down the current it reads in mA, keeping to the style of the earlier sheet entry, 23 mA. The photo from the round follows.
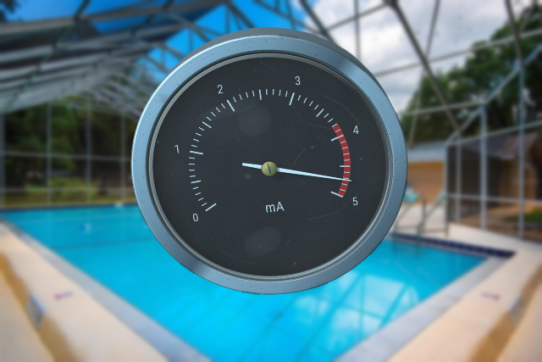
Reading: 4.7 mA
